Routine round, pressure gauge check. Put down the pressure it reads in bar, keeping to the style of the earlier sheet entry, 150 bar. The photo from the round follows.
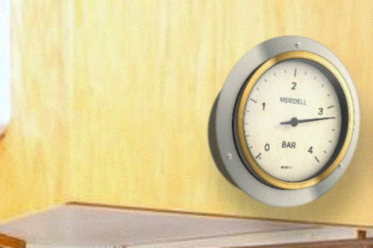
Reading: 3.2 bar
